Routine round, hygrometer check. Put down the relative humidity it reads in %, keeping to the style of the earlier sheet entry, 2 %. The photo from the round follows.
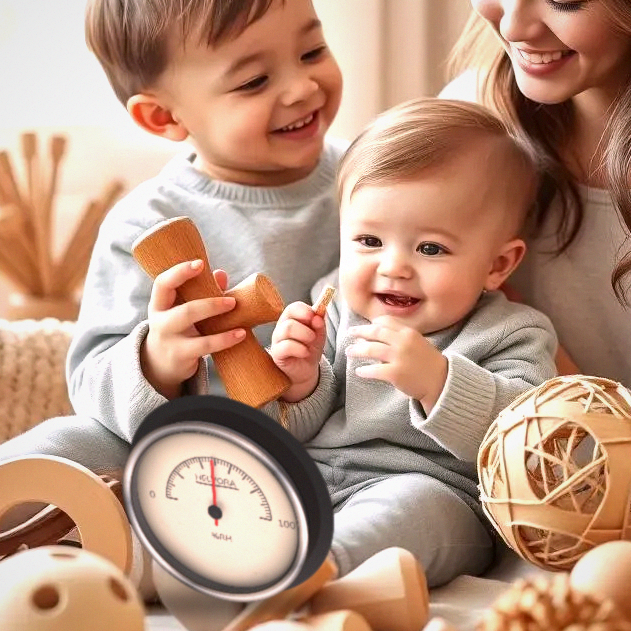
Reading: 50 %
